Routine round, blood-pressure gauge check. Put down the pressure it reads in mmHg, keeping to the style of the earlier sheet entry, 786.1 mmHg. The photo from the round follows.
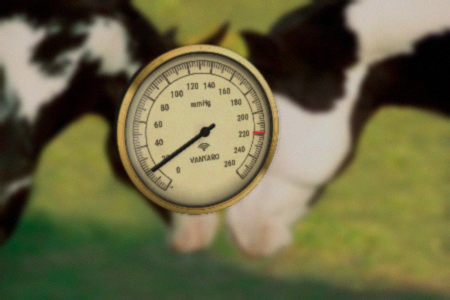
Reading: 20 mmHg
